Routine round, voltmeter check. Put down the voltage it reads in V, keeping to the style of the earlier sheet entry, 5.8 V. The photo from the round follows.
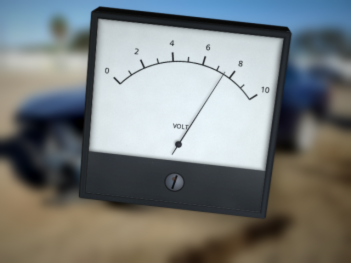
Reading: 7.5 V
